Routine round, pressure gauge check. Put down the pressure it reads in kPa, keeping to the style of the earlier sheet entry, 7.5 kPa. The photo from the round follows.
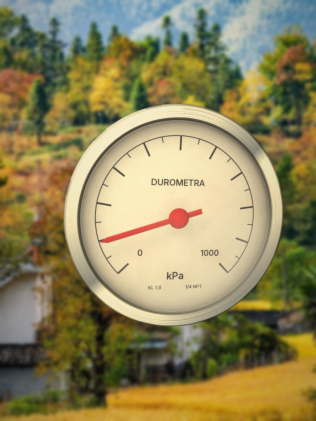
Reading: 100 kPa
